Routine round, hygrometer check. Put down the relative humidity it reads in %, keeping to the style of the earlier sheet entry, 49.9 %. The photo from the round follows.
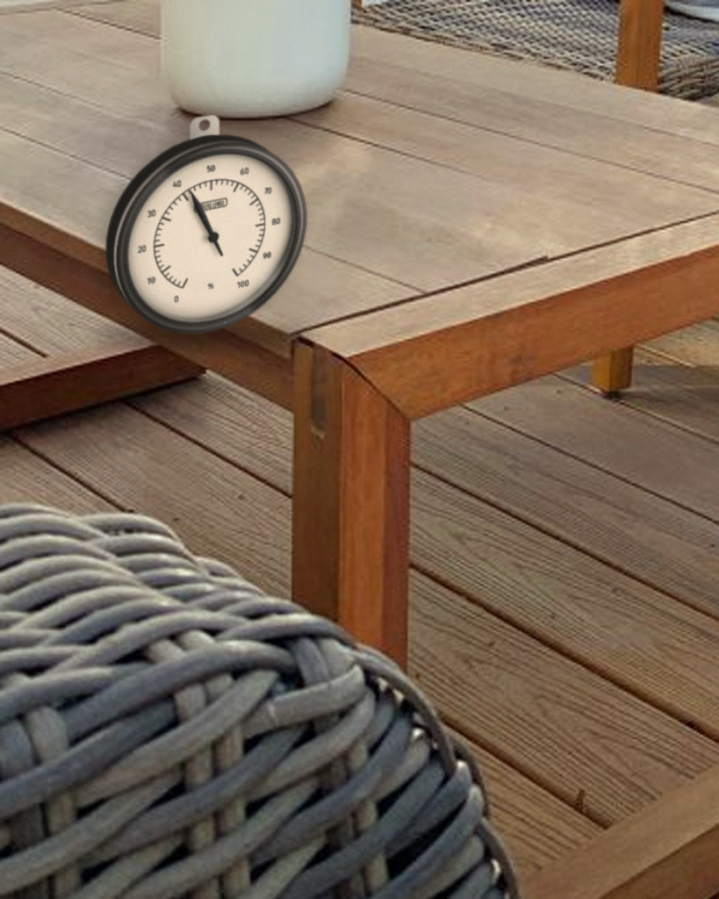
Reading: 42 %
